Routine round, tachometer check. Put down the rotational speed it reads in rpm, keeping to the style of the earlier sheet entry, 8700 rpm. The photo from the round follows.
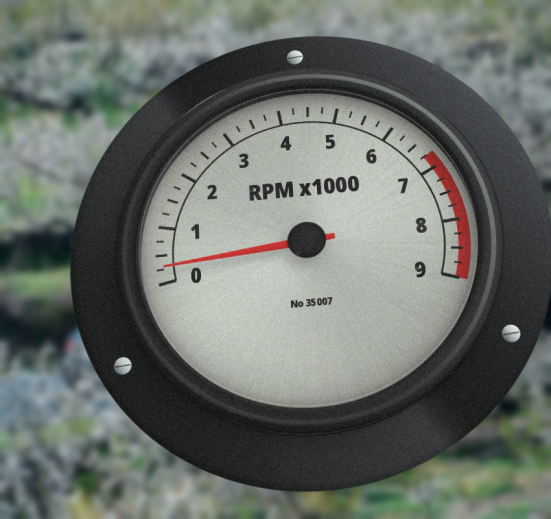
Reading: 250 rpm
